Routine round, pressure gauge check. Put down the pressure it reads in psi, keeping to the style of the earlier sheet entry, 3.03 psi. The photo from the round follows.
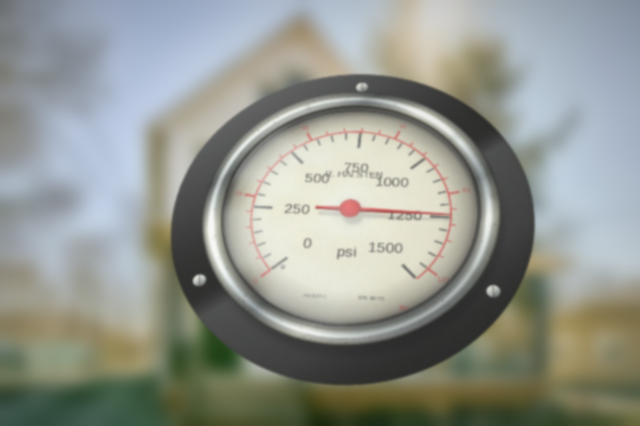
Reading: 1250 psi
